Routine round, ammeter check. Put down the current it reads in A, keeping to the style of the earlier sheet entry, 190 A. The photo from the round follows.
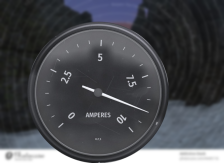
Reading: 9 A
